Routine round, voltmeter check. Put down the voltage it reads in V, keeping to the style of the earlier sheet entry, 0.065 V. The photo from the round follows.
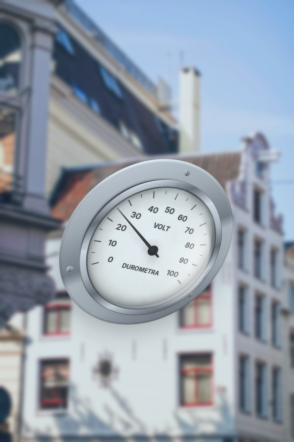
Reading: 25 V
